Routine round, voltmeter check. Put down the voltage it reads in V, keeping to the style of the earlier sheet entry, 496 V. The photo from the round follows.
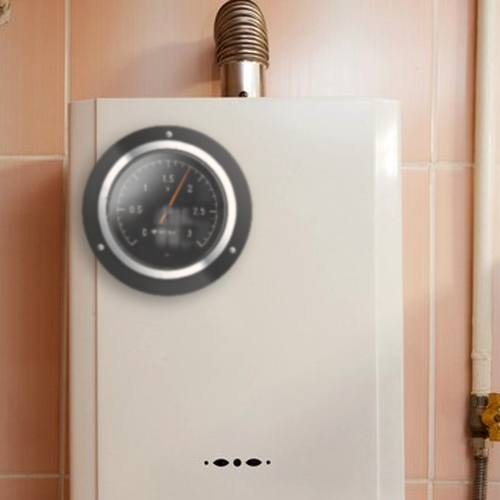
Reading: 1.8 V
